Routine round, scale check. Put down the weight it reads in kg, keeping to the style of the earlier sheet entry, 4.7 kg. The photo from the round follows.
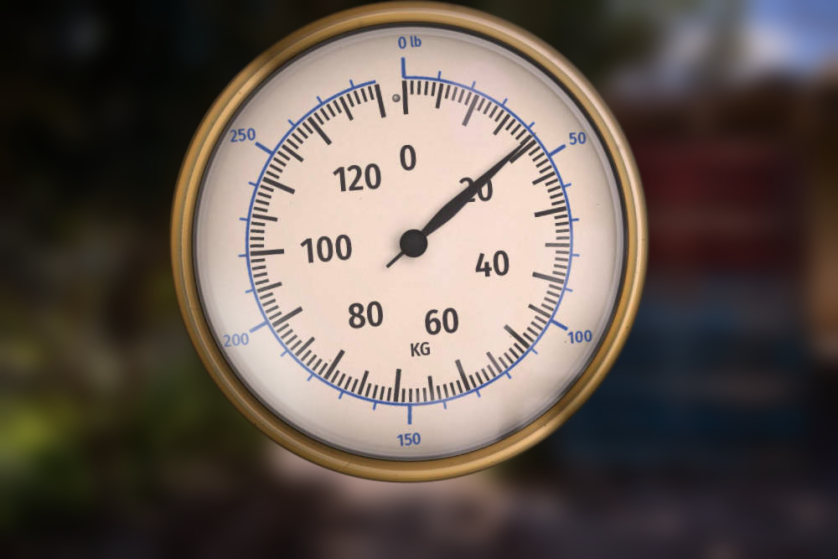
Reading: 19 kg
